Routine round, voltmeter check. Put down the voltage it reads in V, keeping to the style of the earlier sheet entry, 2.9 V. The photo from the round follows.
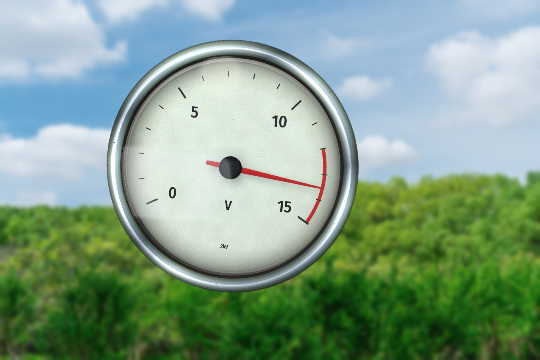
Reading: 13.5 V
